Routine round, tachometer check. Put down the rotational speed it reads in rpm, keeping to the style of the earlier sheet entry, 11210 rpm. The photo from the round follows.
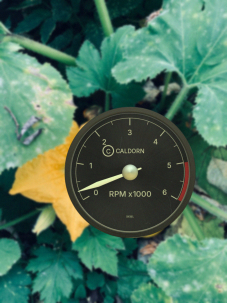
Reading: 250 rpm
